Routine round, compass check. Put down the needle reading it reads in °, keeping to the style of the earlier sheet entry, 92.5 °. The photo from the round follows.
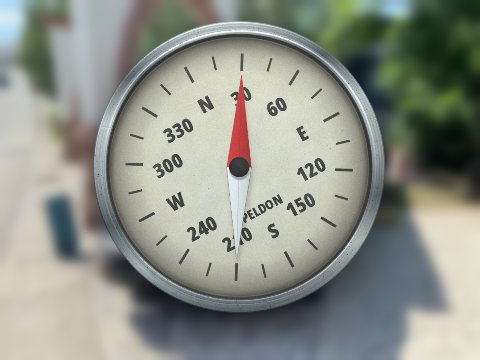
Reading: 30 °
